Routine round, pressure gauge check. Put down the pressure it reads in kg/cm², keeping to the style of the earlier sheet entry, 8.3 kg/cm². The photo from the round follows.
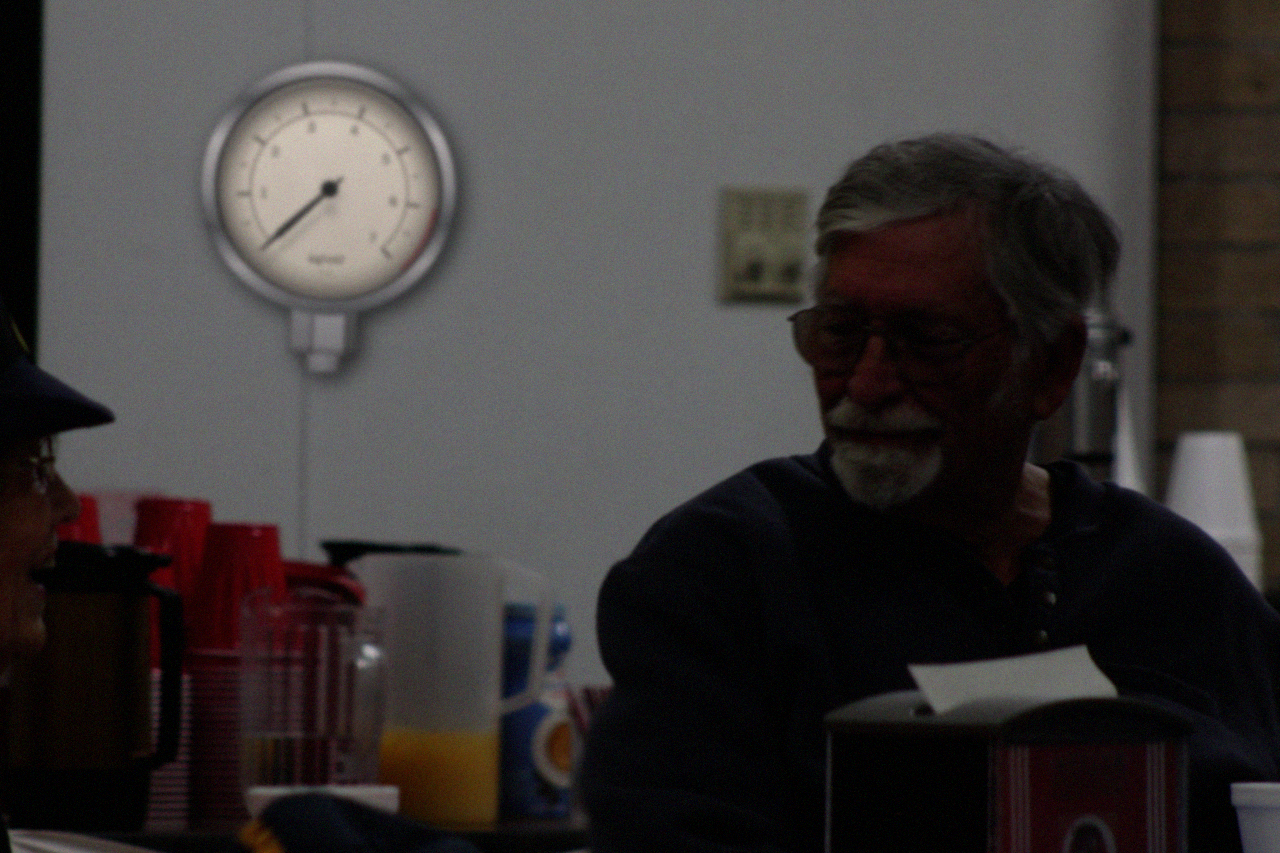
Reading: 0 kg/cm²
